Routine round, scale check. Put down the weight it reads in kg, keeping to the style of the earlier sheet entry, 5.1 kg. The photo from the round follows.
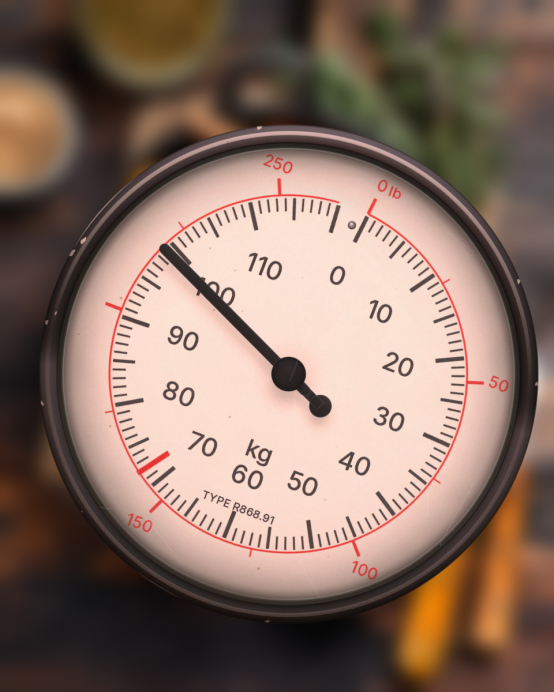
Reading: 99 kg
